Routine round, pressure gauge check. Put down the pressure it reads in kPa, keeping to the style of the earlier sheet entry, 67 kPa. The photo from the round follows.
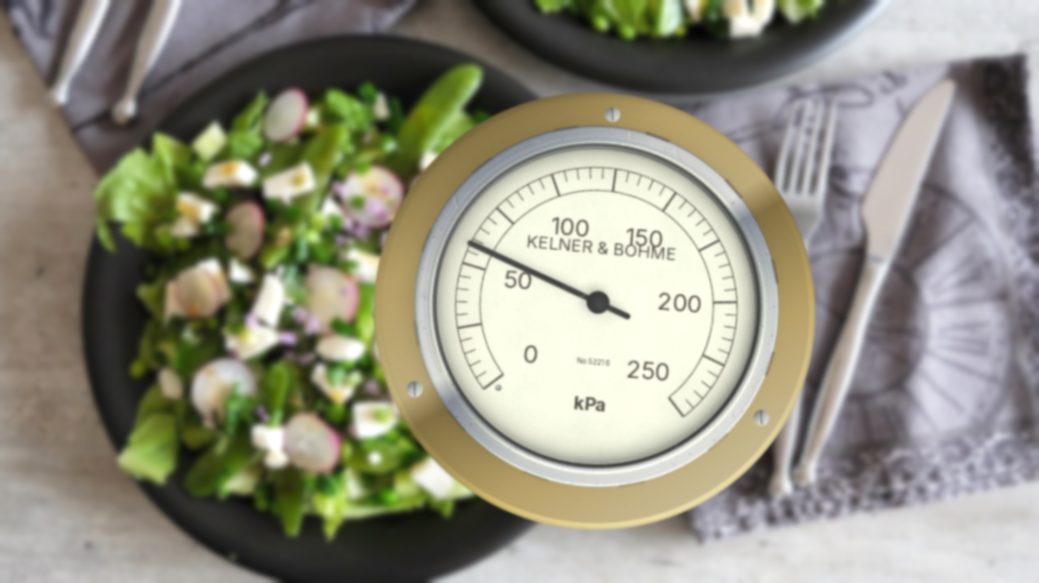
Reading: 57.5 kPa
